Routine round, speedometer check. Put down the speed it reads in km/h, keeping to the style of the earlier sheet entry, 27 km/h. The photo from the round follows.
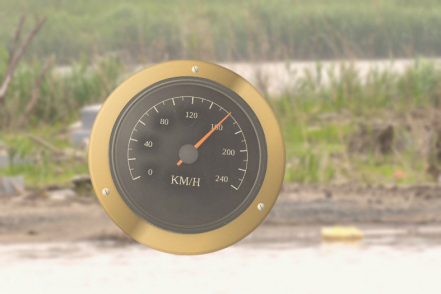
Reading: 160 km/h
